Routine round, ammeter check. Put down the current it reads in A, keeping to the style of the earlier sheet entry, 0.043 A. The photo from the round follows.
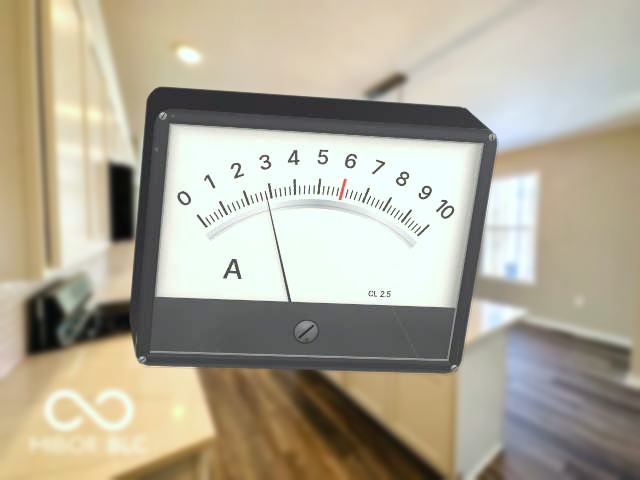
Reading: 2.8 A
